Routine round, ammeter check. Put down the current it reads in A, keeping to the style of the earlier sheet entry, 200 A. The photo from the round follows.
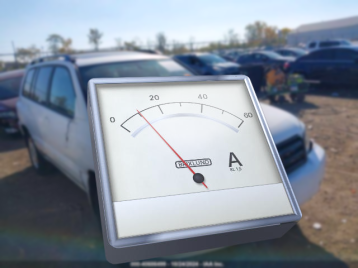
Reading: 10 A
